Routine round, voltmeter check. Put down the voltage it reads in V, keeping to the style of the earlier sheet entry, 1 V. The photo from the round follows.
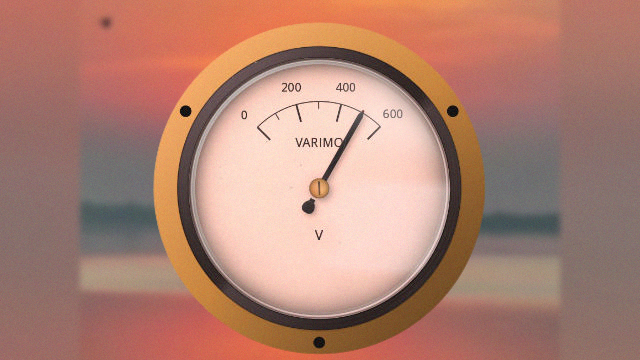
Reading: 500 V
